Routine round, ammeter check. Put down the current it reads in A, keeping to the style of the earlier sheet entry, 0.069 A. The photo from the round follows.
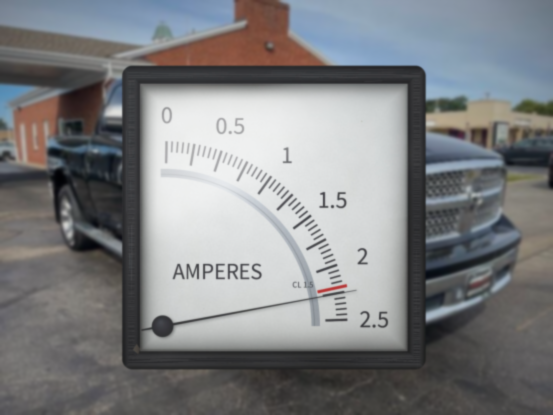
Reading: 2.25 A
